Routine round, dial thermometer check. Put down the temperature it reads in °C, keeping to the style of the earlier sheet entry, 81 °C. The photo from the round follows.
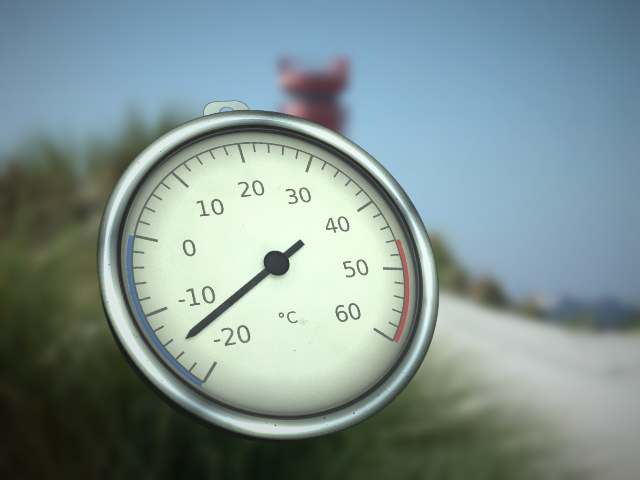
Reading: -15 °C
